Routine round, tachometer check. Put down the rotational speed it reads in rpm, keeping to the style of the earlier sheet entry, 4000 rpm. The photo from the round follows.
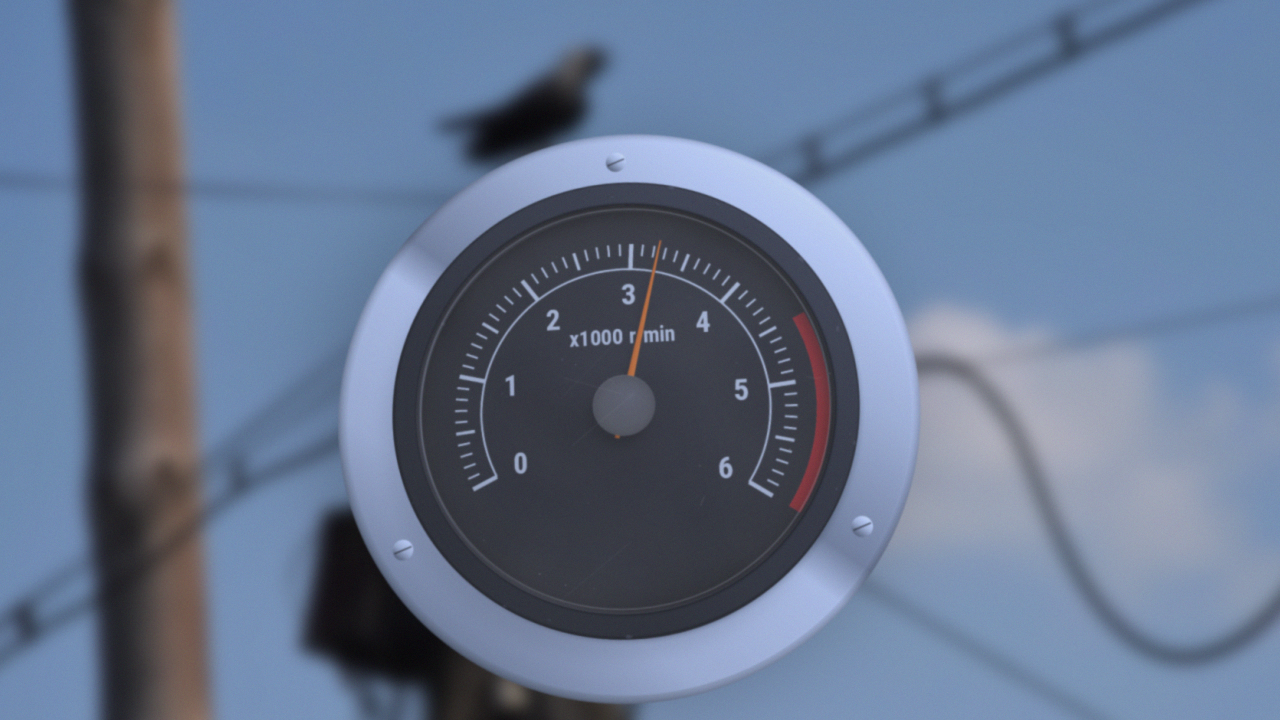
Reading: 3250 rpm
